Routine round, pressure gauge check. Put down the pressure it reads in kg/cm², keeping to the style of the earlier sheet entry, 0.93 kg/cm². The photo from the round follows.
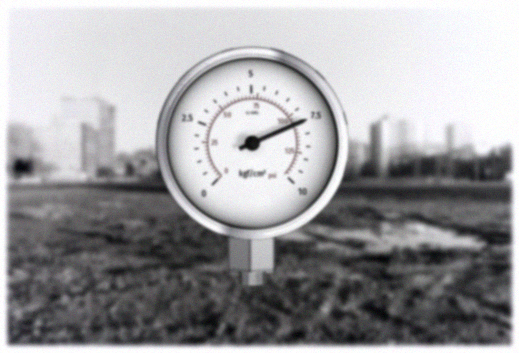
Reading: 7.5 kg/cm²
